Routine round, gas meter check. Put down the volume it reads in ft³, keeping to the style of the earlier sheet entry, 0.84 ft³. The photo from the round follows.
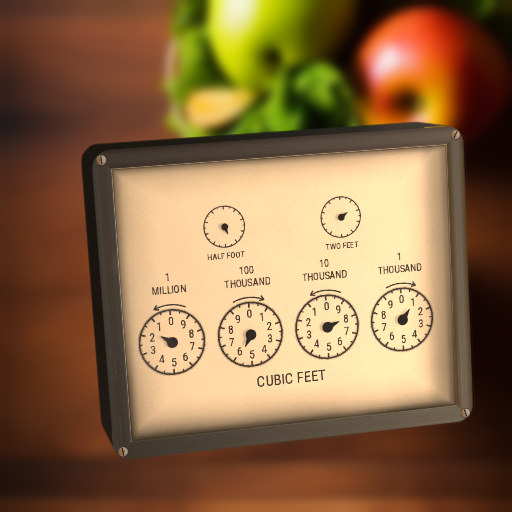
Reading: 158100 ft³
